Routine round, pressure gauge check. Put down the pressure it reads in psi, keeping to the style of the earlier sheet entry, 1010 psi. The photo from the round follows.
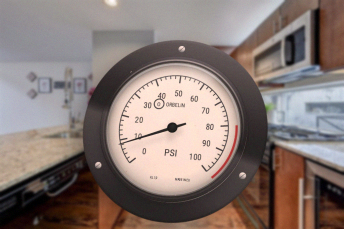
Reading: 8 psi
